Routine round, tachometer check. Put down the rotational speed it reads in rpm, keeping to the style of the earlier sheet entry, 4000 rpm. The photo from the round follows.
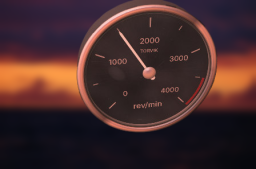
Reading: 1500 rpm
